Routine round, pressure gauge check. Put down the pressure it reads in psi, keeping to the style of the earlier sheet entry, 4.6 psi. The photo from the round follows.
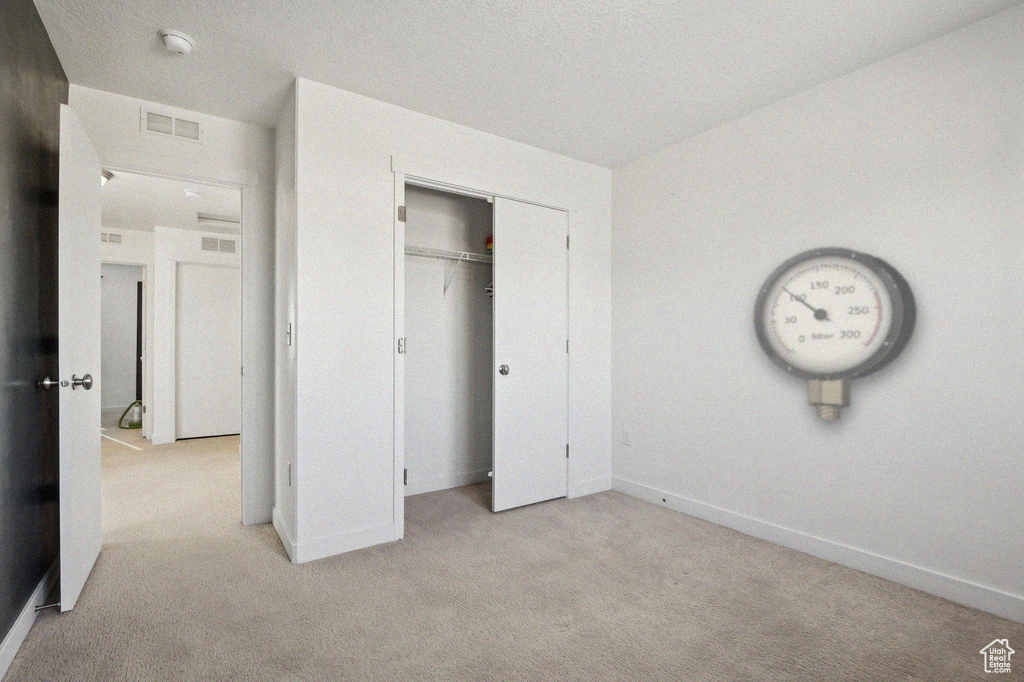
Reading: 100 psi
